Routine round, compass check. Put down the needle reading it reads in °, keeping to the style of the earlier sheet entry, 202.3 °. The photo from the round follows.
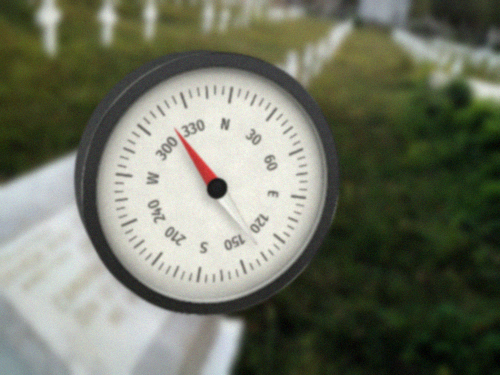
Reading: 315 °
